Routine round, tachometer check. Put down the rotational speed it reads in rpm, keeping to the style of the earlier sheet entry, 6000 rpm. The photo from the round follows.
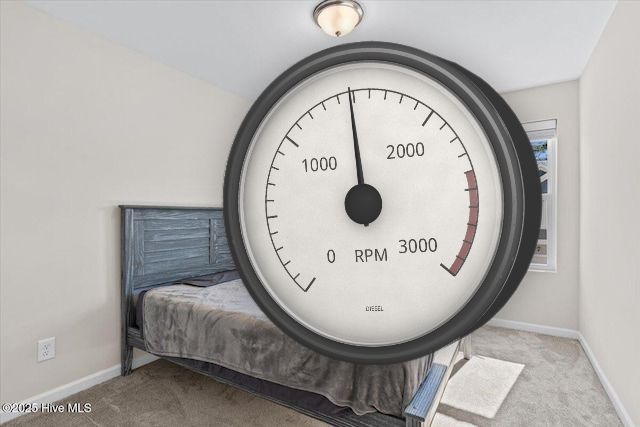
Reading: 1500 rpm
